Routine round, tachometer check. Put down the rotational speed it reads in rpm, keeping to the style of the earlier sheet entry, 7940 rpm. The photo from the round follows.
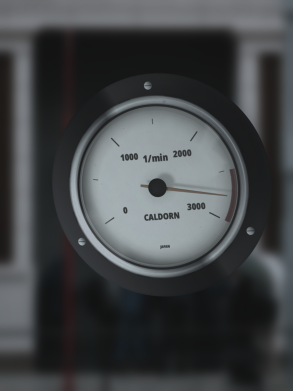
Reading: 2750 rpm
